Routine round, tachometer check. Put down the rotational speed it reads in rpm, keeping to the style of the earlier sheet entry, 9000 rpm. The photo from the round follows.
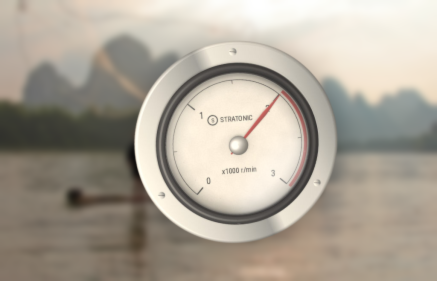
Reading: 2000 rpm
